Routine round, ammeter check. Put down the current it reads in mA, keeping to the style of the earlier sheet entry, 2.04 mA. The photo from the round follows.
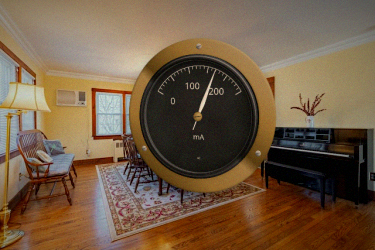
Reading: 170 mA
